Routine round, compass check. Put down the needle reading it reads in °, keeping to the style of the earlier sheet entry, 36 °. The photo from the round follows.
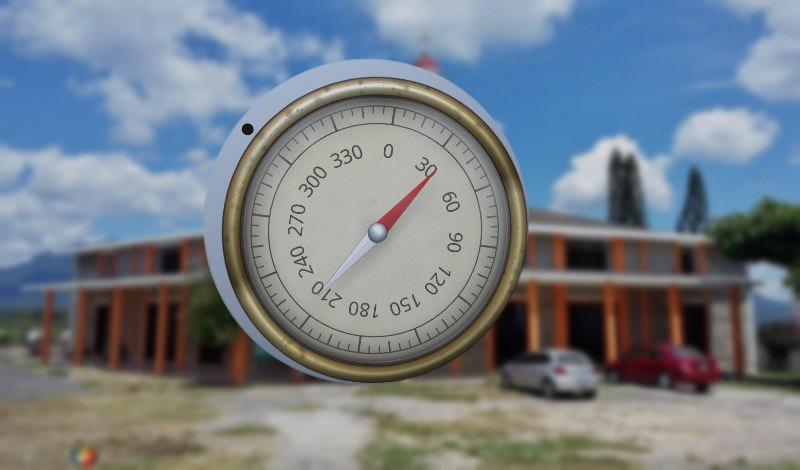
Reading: 35 °
